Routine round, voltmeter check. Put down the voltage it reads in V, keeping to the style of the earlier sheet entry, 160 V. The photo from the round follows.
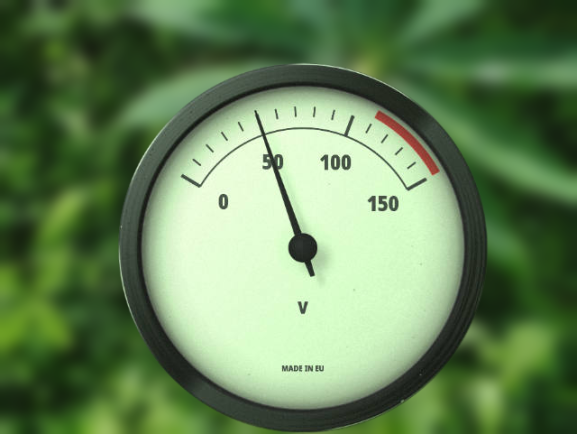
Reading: 50 V
